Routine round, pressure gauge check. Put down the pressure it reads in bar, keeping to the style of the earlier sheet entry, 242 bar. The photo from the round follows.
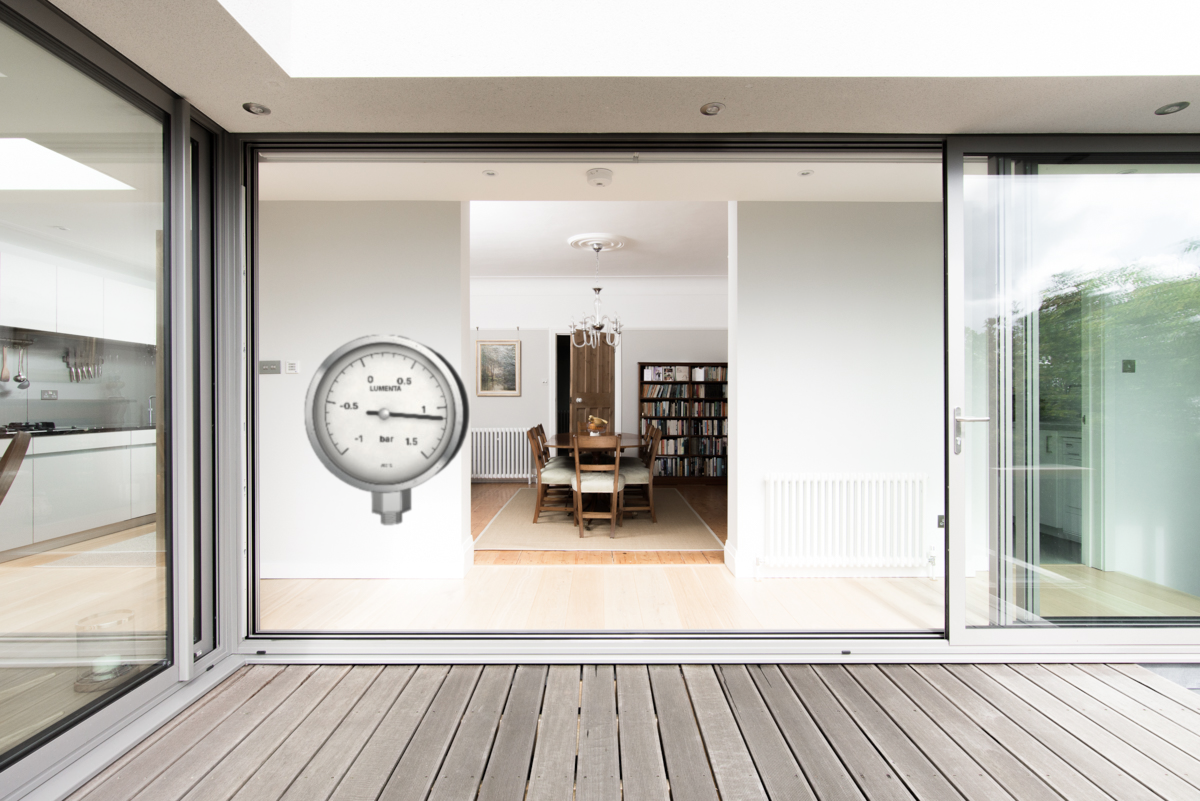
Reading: 1.1 bar
